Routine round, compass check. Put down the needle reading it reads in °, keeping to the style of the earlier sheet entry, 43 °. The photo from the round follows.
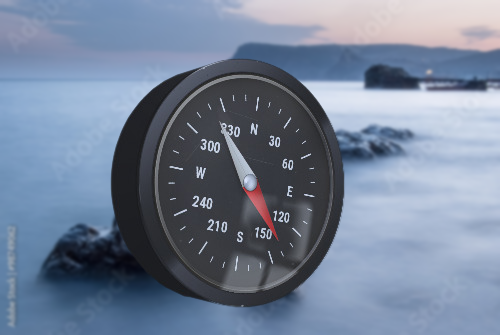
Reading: 140 °
